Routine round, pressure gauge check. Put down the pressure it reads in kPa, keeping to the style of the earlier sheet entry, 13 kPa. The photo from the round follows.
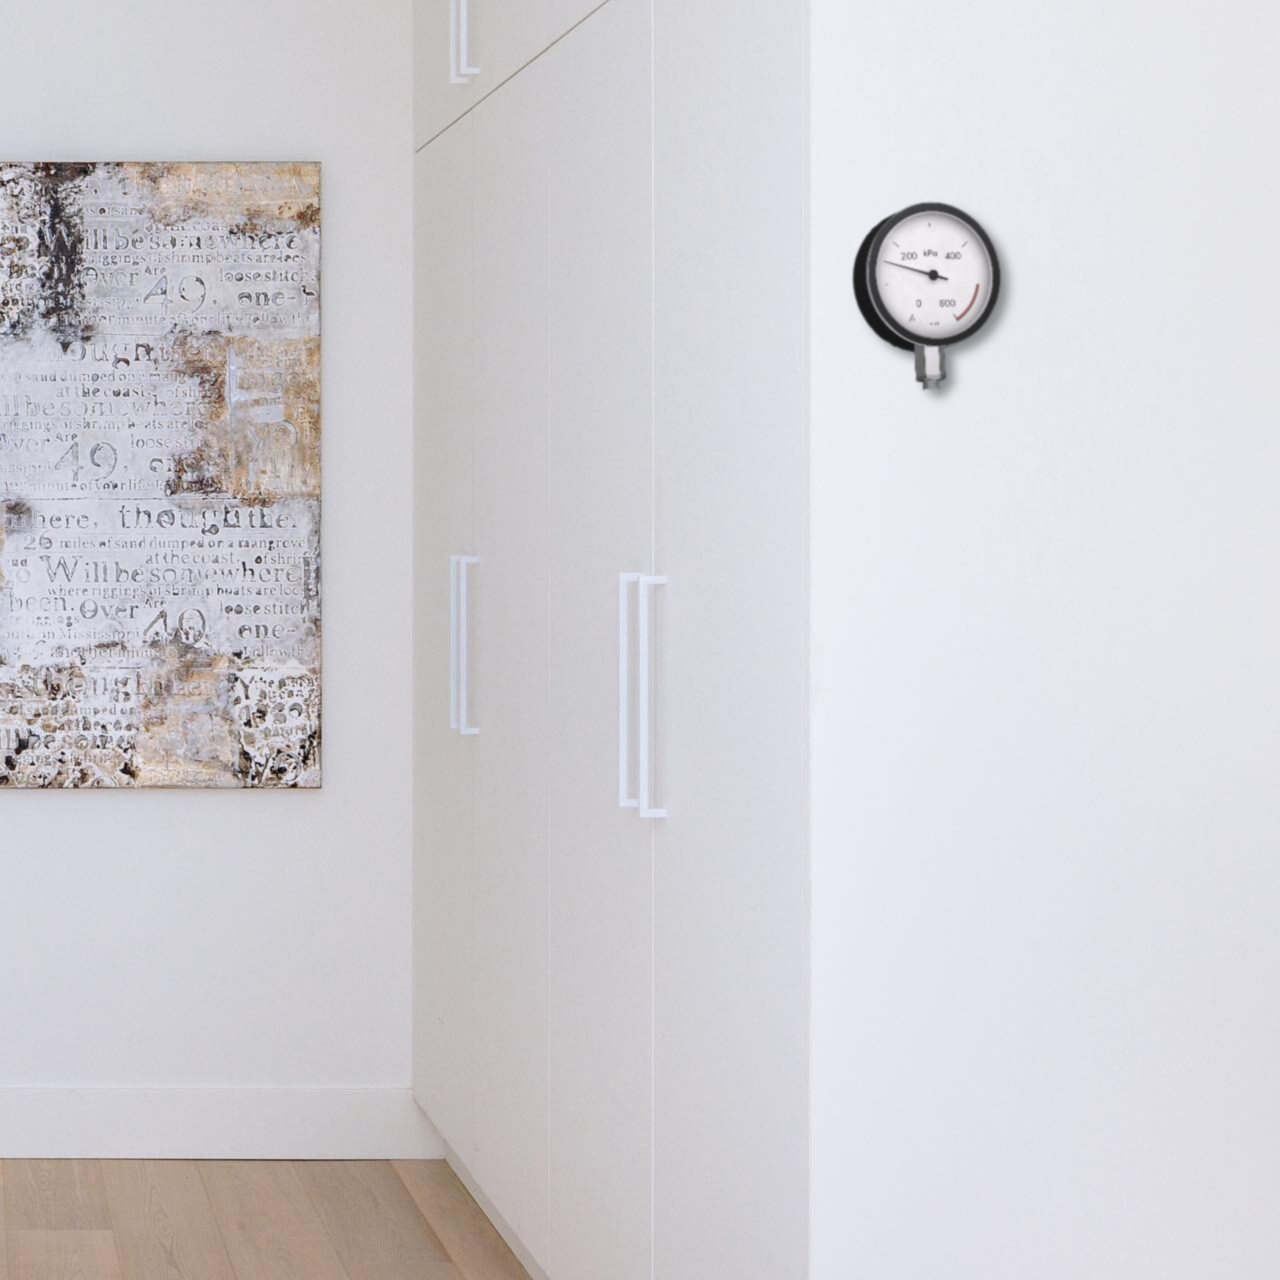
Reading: 150 kPa
